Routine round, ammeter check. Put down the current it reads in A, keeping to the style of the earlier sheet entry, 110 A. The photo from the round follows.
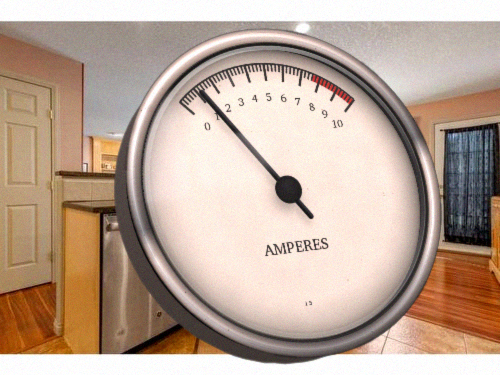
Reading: 1 A
